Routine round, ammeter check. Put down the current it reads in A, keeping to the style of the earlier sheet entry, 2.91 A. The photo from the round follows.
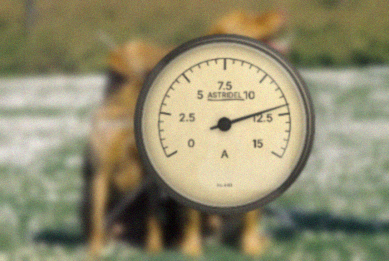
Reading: 12 A
